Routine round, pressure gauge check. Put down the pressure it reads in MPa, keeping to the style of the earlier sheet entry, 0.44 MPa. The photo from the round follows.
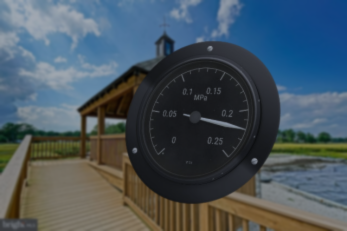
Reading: 0.22 MPa
